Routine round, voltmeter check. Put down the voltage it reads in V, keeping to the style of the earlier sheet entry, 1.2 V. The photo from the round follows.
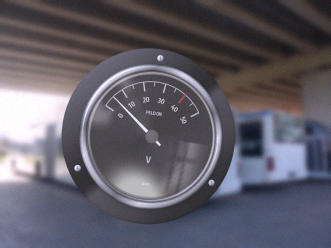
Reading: 5 V
